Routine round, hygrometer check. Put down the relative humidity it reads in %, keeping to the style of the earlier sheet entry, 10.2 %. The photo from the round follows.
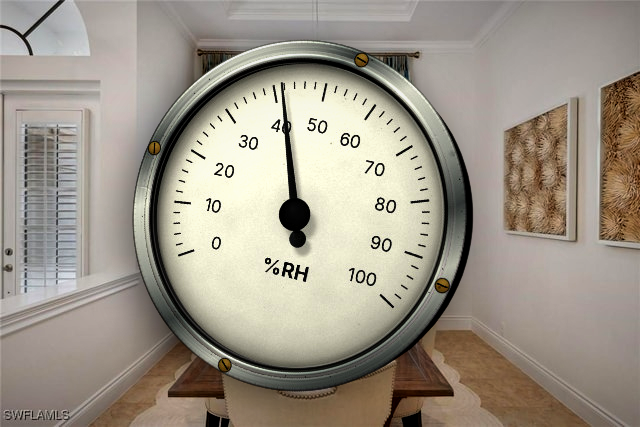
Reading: 42 %
